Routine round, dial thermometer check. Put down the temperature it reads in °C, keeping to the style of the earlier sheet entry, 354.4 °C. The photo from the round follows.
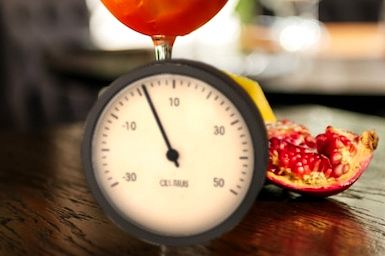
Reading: 2 °C
